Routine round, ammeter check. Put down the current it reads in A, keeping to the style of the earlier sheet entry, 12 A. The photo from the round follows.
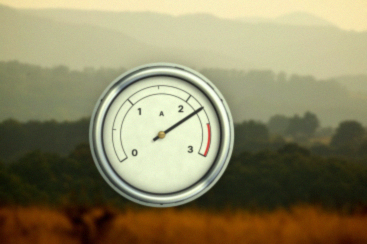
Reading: 2.25 A
